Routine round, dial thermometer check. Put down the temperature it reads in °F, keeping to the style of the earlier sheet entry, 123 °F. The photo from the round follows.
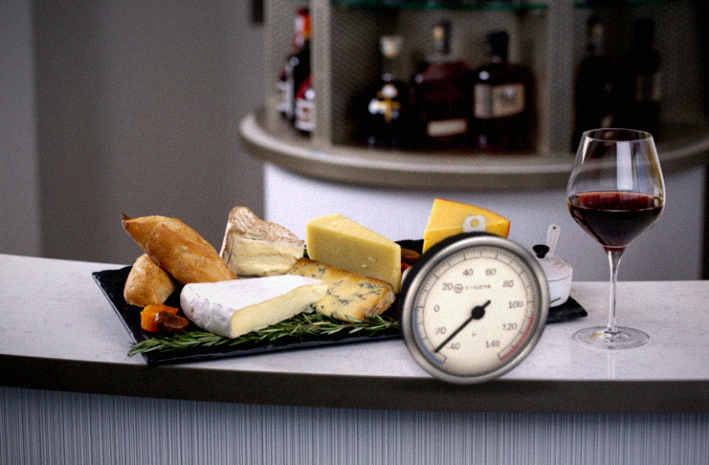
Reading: -30 °F
